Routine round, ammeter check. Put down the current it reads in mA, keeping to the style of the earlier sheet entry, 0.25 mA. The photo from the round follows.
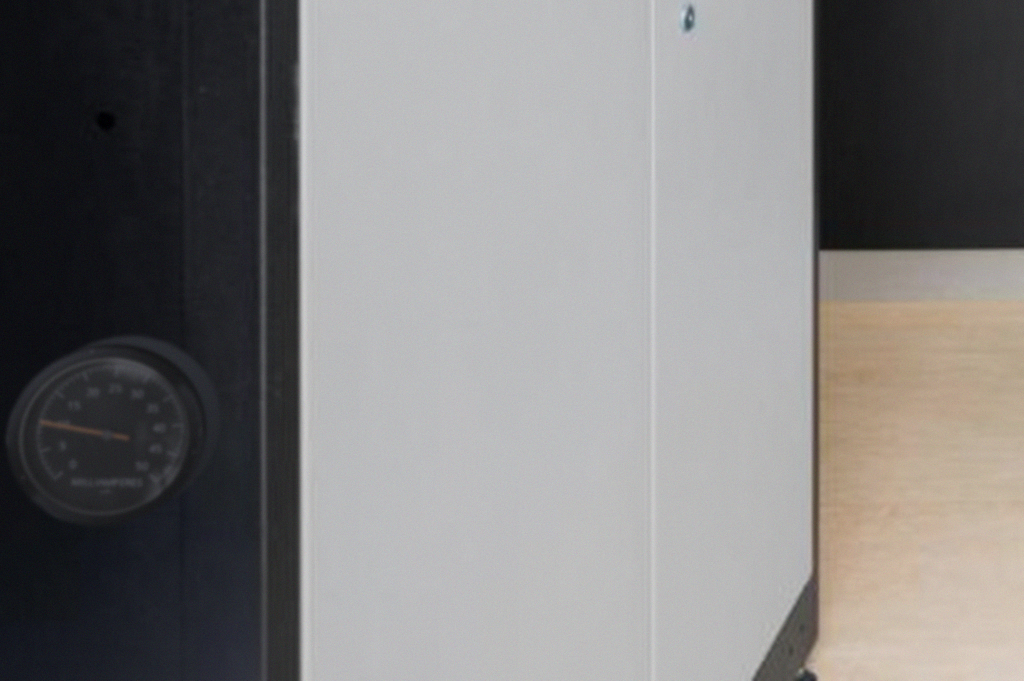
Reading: 10 mA
